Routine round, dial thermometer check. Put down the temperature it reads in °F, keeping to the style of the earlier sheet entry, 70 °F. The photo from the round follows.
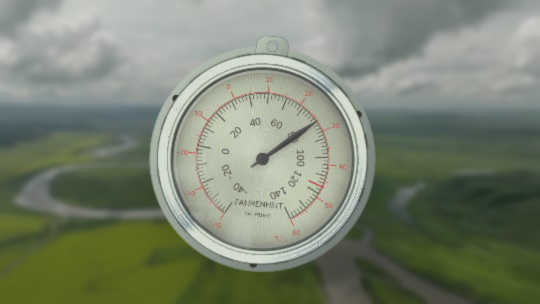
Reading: 80 °F
